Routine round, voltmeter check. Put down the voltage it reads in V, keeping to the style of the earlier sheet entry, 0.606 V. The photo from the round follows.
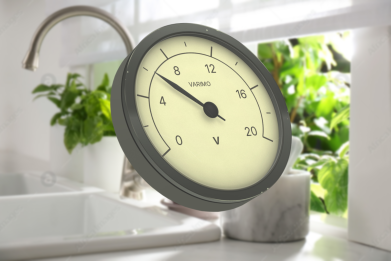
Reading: 6 V
